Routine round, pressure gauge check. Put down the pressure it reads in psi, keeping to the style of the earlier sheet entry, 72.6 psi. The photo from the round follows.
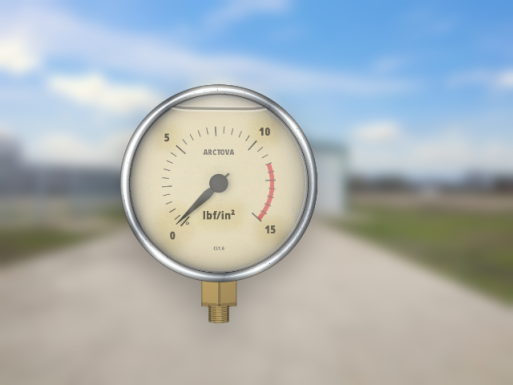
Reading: 0.25 psi
